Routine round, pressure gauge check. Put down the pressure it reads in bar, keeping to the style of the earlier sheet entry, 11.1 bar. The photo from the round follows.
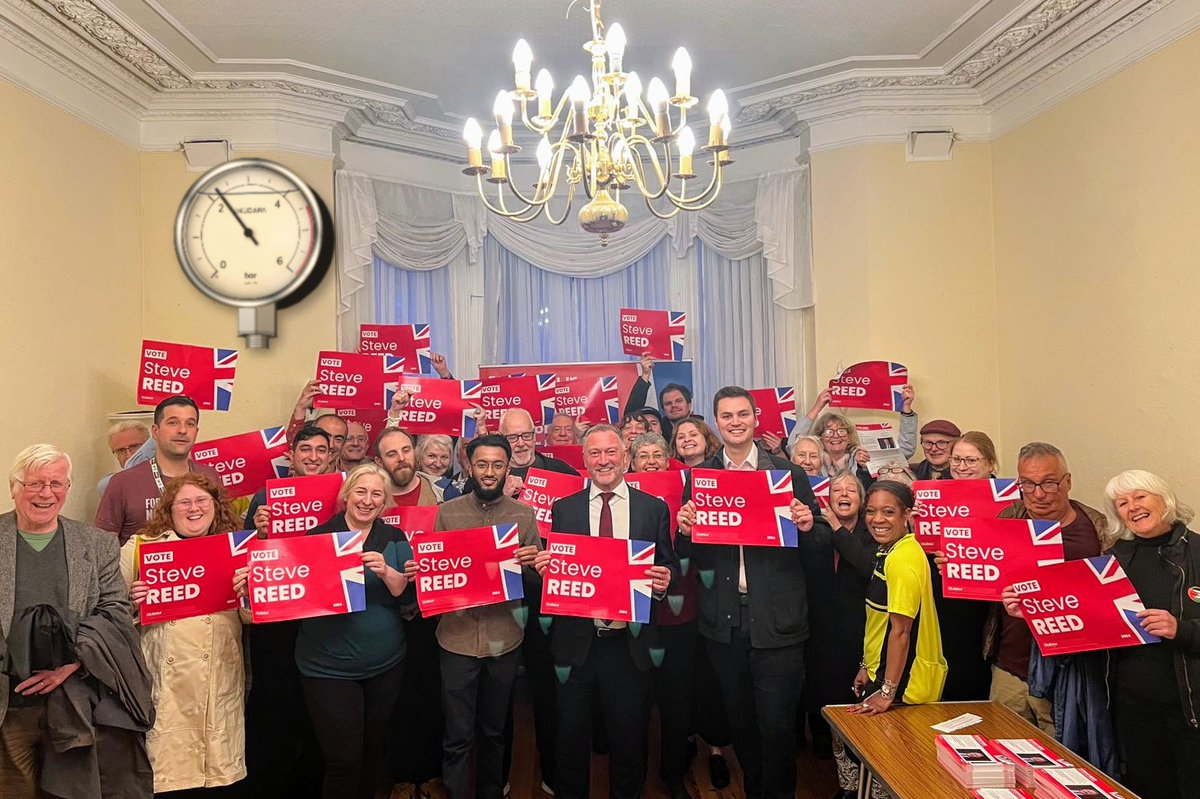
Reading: 2.25 bar
